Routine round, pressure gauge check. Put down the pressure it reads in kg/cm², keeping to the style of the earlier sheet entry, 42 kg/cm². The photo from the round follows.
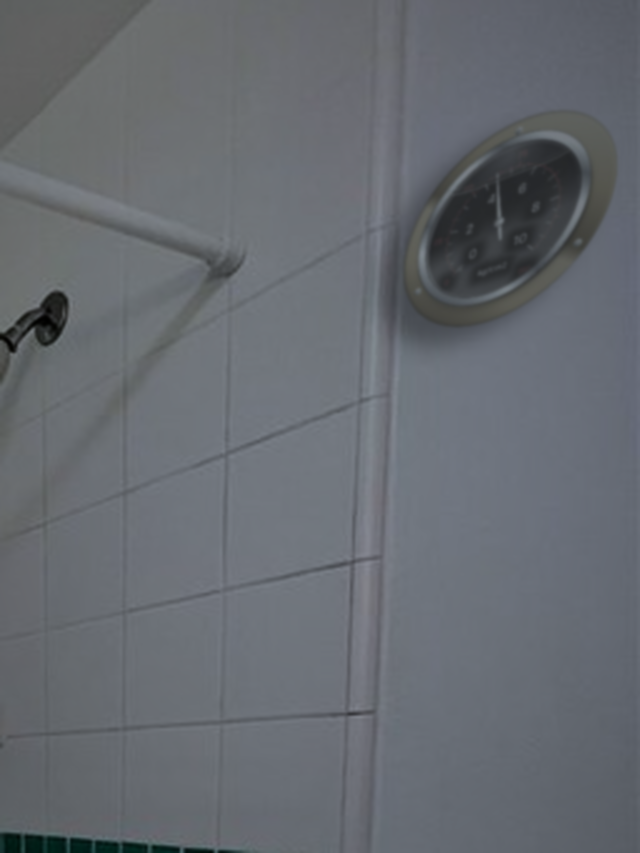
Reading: 4.5 kg/cm²
